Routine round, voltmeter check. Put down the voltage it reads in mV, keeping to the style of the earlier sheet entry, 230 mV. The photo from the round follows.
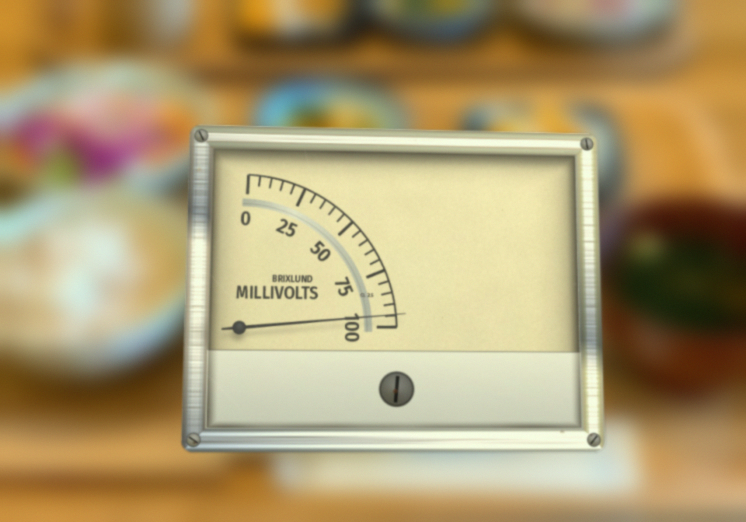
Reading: 95 mV
